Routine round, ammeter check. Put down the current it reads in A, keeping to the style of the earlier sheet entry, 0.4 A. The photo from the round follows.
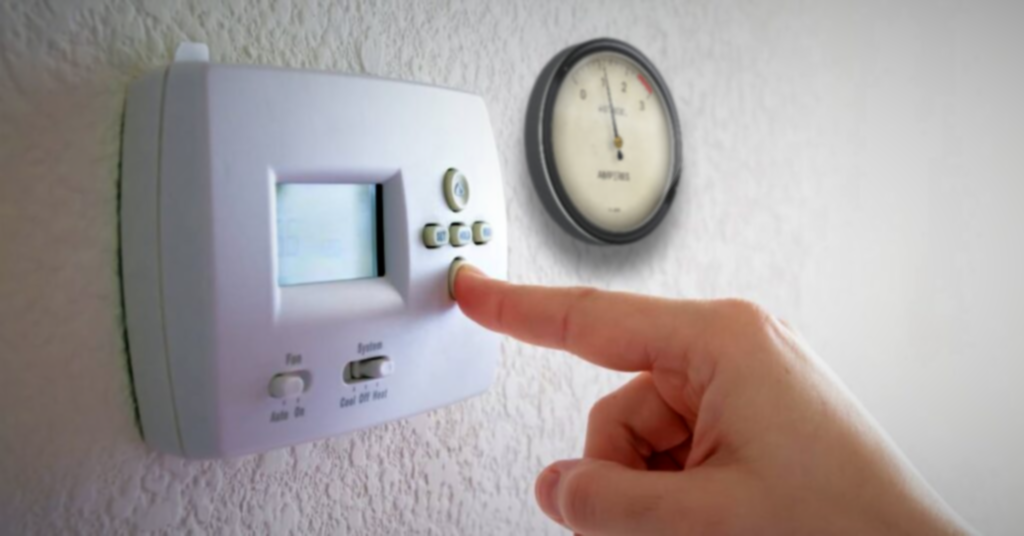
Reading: 1 A
